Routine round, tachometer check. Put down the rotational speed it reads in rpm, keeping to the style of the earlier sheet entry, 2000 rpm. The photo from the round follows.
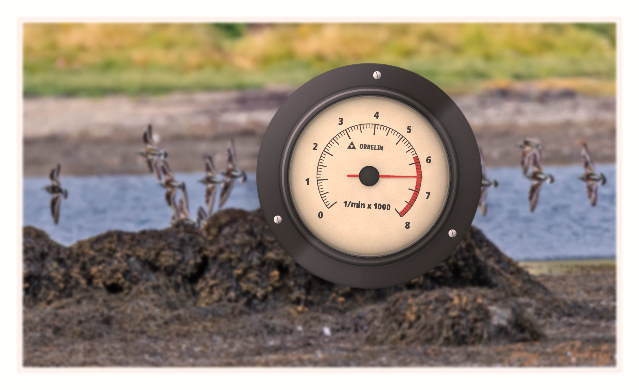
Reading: 6500 rpm
